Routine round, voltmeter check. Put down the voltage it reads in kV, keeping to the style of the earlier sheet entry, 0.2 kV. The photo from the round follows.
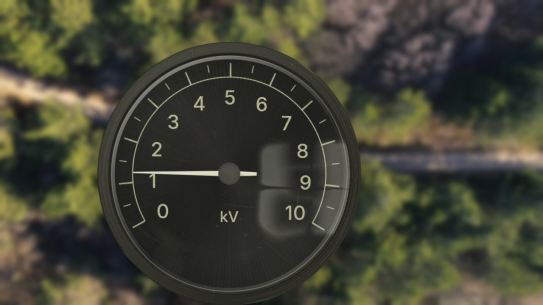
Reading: 1.25 kV
